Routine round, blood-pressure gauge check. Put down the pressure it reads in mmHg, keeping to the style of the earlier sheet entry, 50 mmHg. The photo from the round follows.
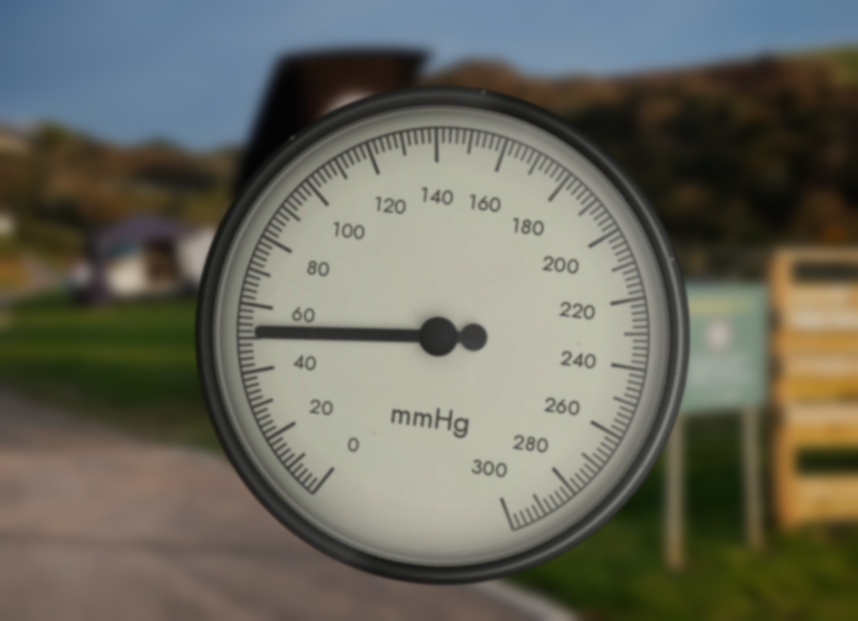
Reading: 52 mmHg
